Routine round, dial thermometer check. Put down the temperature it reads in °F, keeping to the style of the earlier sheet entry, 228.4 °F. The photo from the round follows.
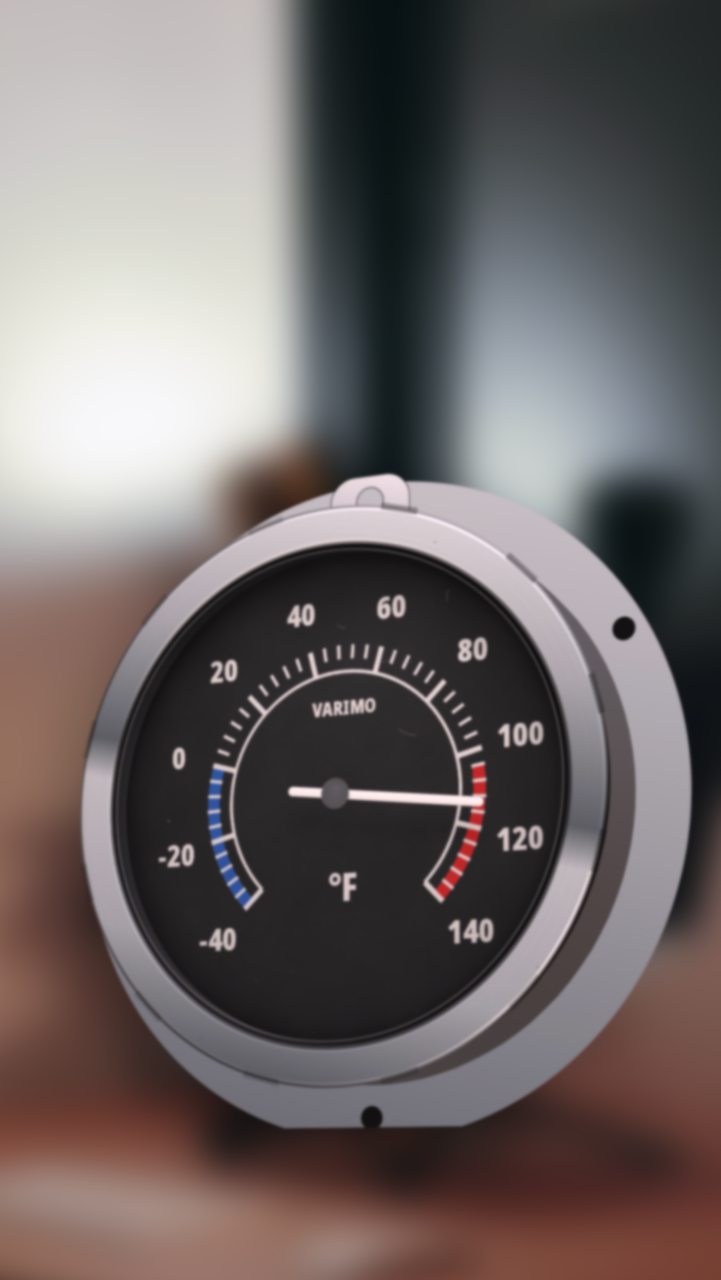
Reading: 114 °F
